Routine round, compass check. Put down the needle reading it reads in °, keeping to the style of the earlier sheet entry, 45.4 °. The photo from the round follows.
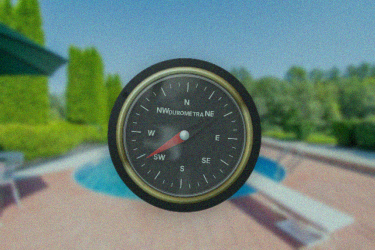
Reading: 235 °
